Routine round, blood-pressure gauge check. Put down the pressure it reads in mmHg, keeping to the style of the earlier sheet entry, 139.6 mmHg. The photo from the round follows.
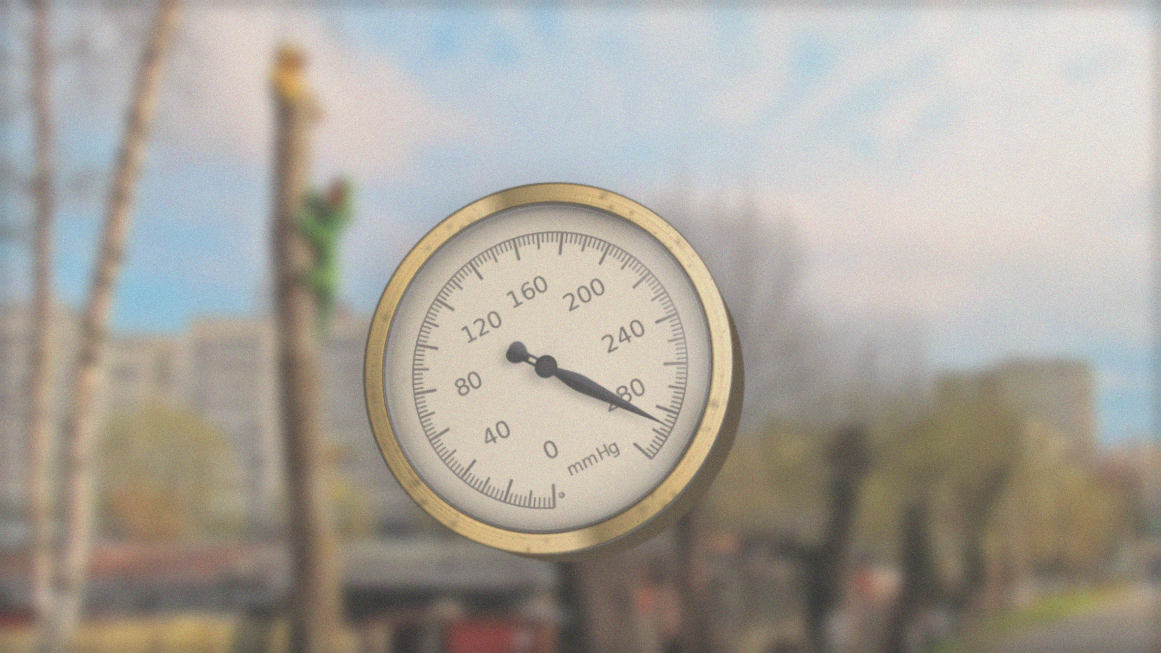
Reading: 286 mmHg
